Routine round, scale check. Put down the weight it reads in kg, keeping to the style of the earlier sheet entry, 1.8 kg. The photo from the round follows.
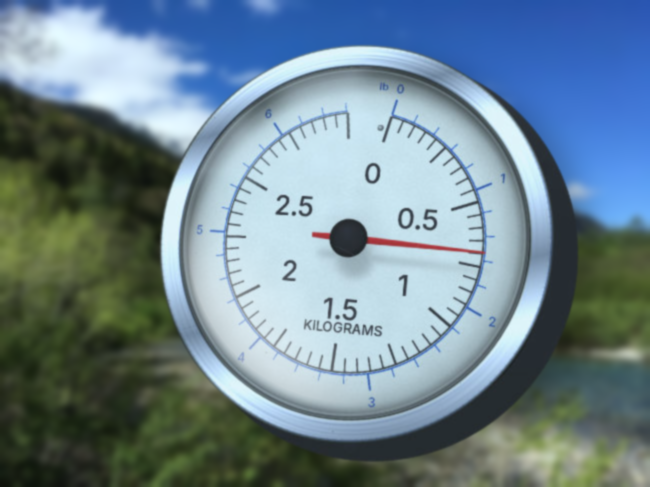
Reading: 0.7 kg
